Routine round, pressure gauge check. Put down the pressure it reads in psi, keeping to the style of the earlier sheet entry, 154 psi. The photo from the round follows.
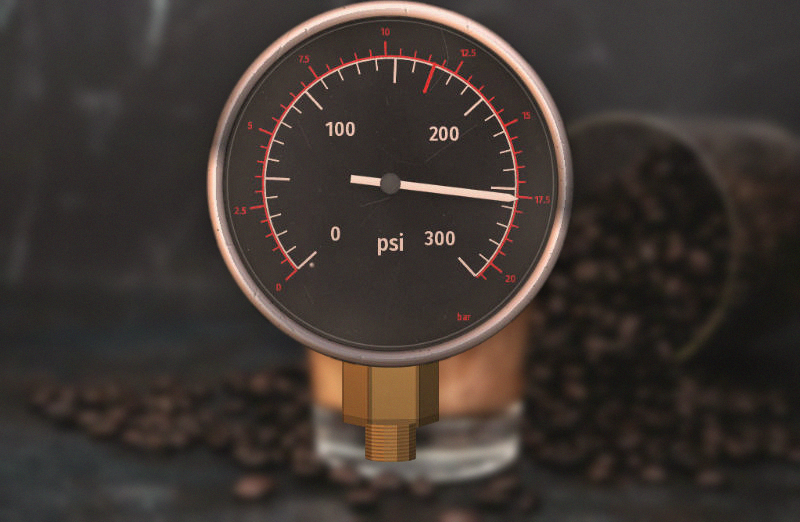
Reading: 255 psi
